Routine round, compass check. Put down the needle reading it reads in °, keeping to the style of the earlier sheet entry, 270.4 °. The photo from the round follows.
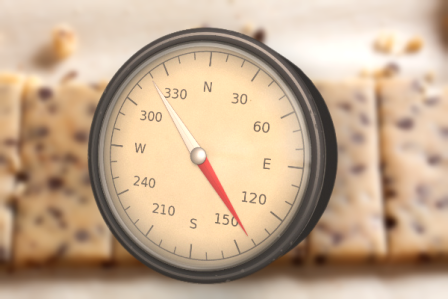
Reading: 140 °
